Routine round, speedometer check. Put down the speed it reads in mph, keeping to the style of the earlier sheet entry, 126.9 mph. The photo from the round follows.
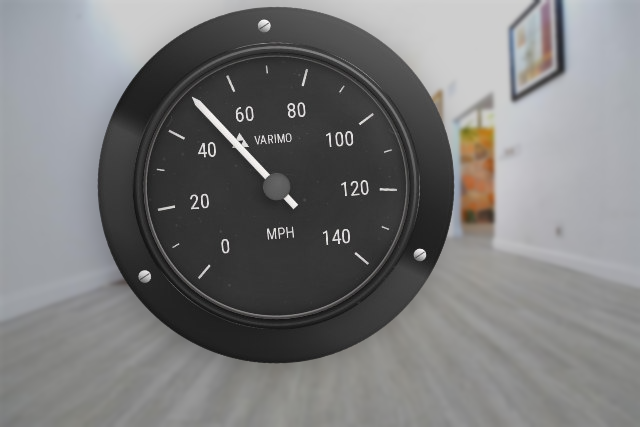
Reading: 50 mph
